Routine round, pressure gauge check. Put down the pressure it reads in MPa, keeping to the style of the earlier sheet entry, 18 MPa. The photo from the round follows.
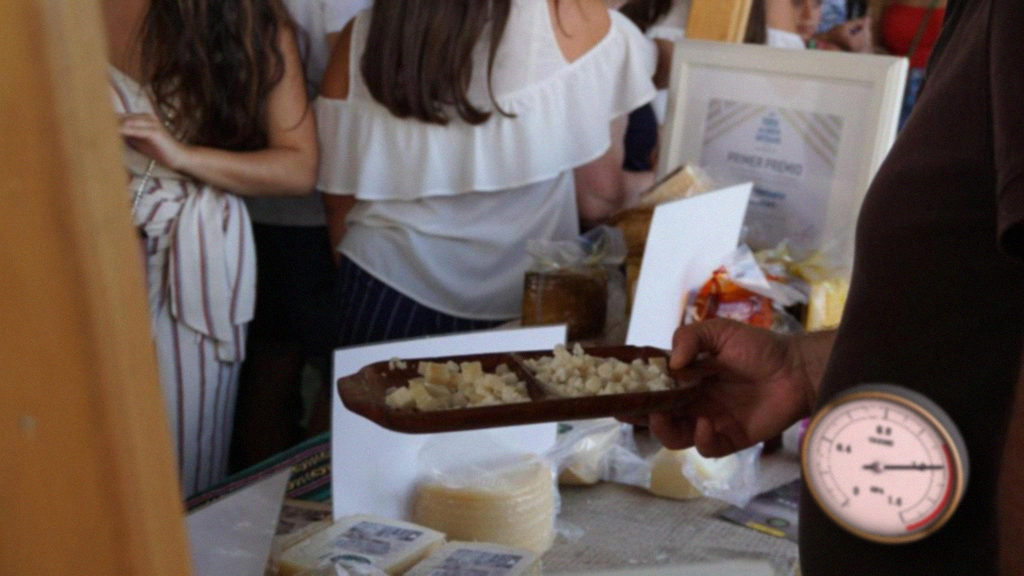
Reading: 1.2 MPa
